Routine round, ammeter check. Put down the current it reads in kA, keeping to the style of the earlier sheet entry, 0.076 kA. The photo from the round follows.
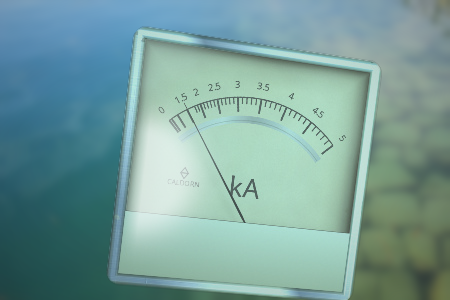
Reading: 1.5 kA
